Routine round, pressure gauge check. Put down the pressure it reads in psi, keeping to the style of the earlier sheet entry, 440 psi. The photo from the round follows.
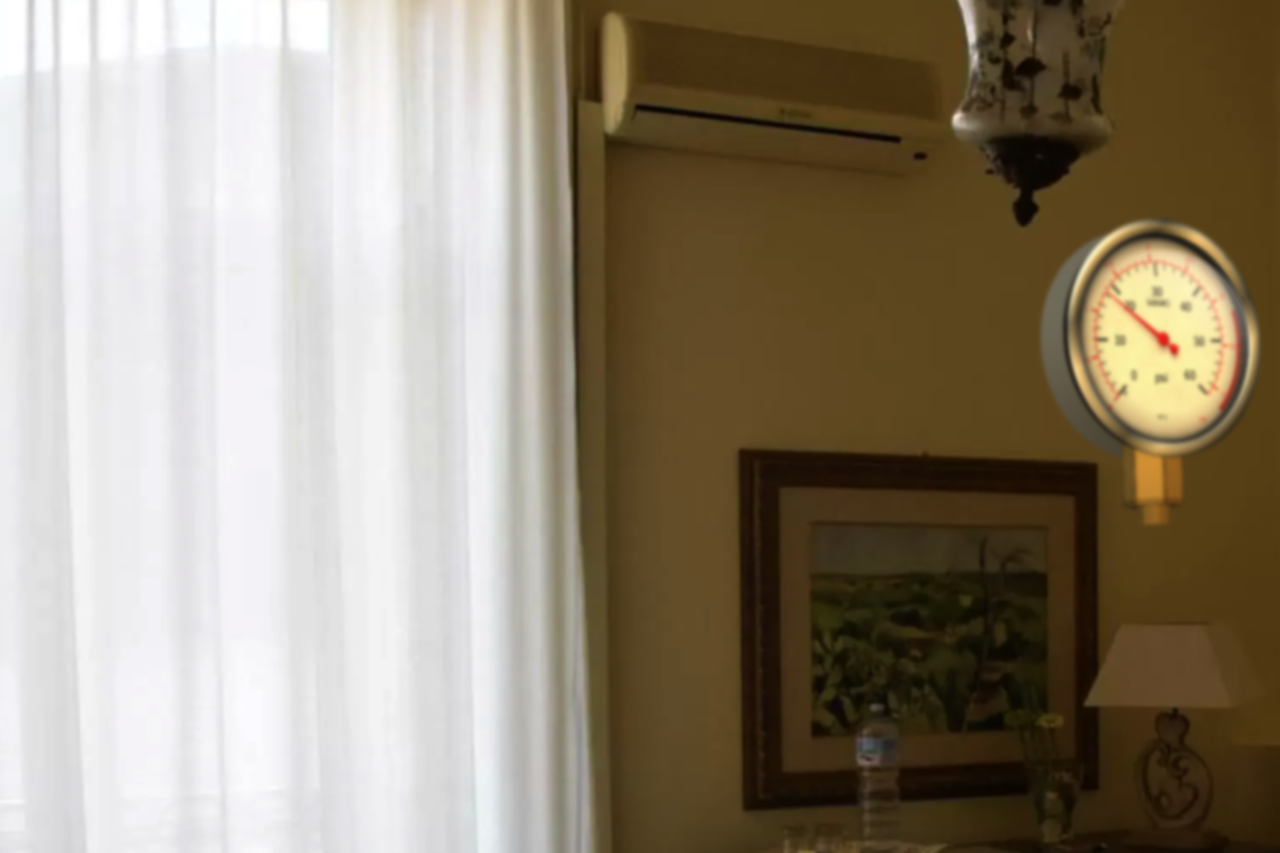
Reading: 18 psi
